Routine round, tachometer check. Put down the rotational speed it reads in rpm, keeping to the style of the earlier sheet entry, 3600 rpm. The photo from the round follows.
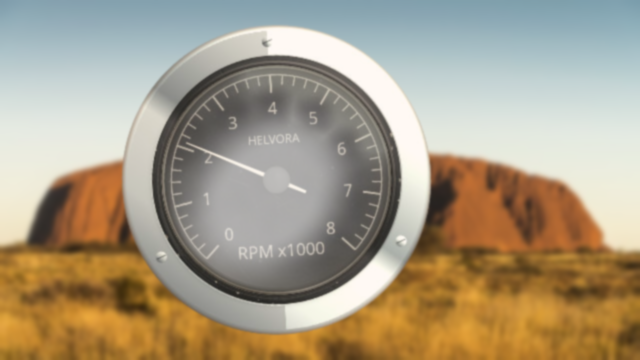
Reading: 2100 rpm
